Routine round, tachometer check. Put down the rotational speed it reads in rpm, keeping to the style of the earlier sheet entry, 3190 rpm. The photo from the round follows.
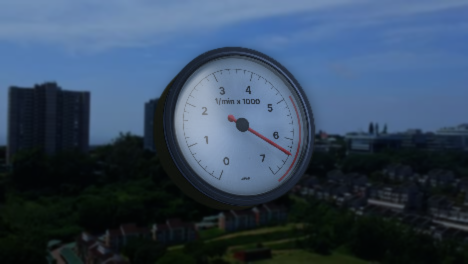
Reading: 6400 rpm
